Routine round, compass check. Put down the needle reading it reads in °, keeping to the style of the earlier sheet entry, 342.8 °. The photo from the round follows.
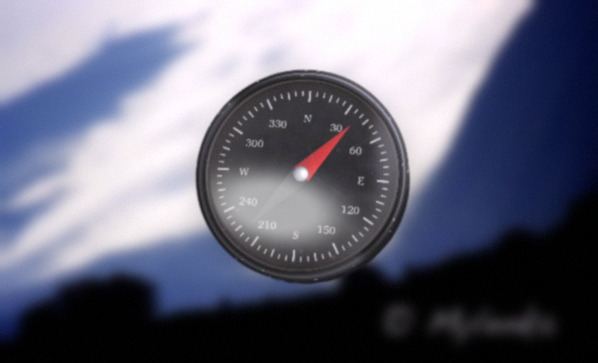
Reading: 40 °
